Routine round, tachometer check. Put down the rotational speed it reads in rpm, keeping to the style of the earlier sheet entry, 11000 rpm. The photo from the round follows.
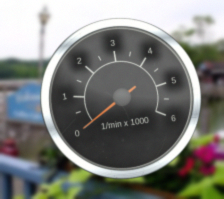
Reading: 0 rpm
